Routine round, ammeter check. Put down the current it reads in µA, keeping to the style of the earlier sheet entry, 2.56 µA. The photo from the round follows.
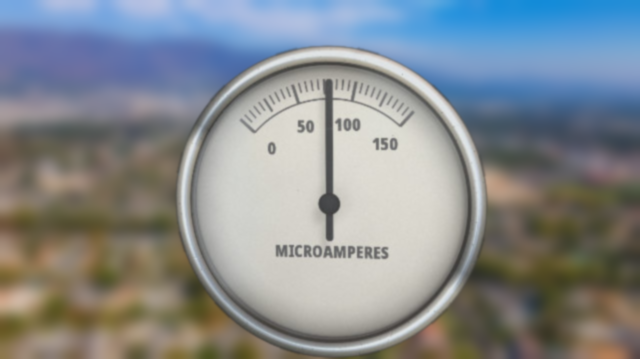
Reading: 80 µA
